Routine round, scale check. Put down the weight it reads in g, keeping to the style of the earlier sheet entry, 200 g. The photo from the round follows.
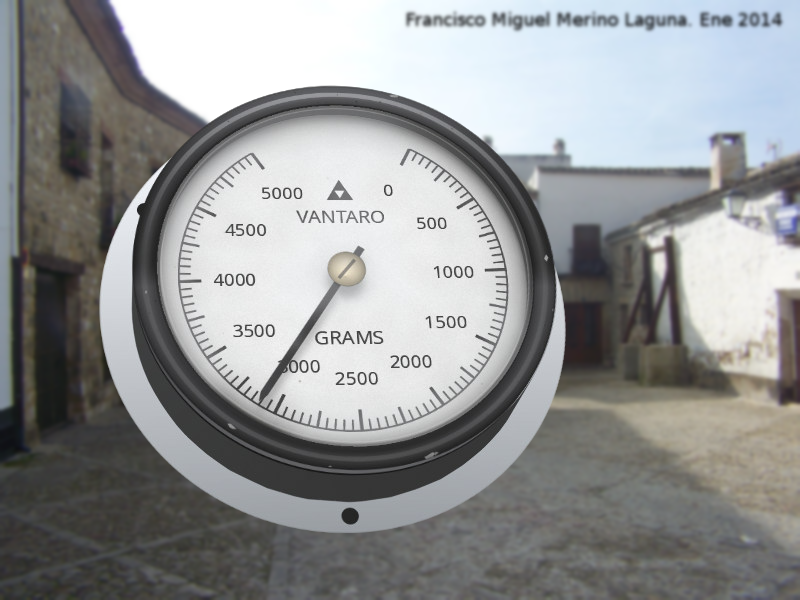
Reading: 3100 g
